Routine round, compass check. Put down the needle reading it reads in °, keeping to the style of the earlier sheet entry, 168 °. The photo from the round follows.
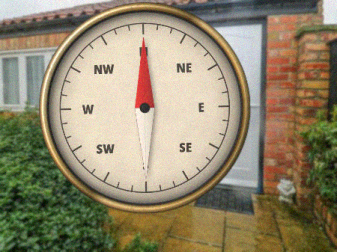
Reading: 0 °
